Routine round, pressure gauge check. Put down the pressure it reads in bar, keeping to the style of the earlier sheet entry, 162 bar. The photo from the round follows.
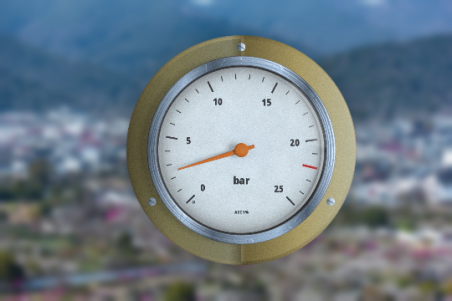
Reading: 2.5 bar
